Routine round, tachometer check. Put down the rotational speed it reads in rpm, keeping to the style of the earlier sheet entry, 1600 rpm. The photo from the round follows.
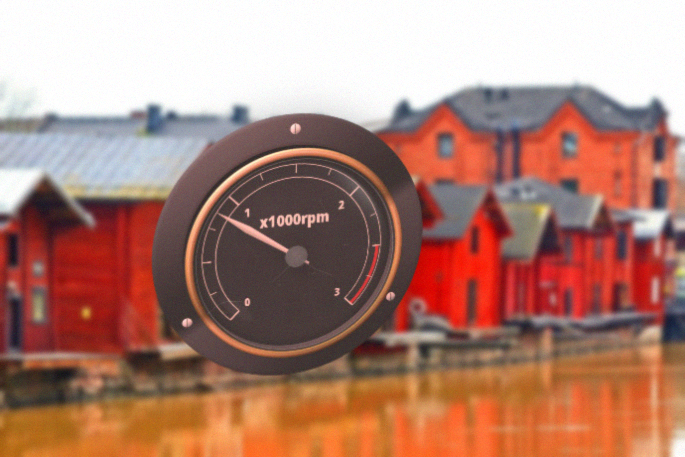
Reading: 875 rpm
